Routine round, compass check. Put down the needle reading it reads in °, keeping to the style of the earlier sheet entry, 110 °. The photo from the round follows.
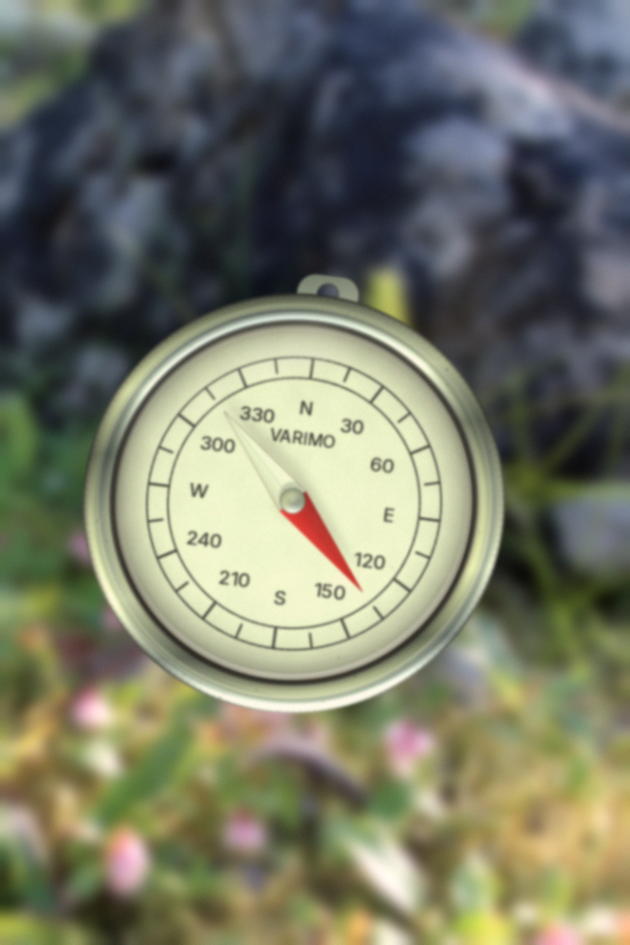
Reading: 135 °
